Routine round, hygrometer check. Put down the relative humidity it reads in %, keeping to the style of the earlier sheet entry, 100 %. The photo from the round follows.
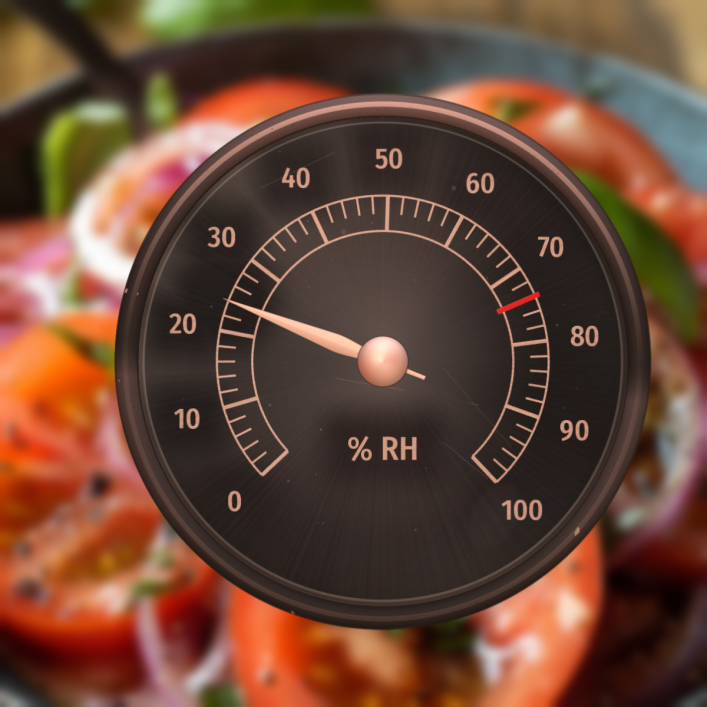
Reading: 24 %
